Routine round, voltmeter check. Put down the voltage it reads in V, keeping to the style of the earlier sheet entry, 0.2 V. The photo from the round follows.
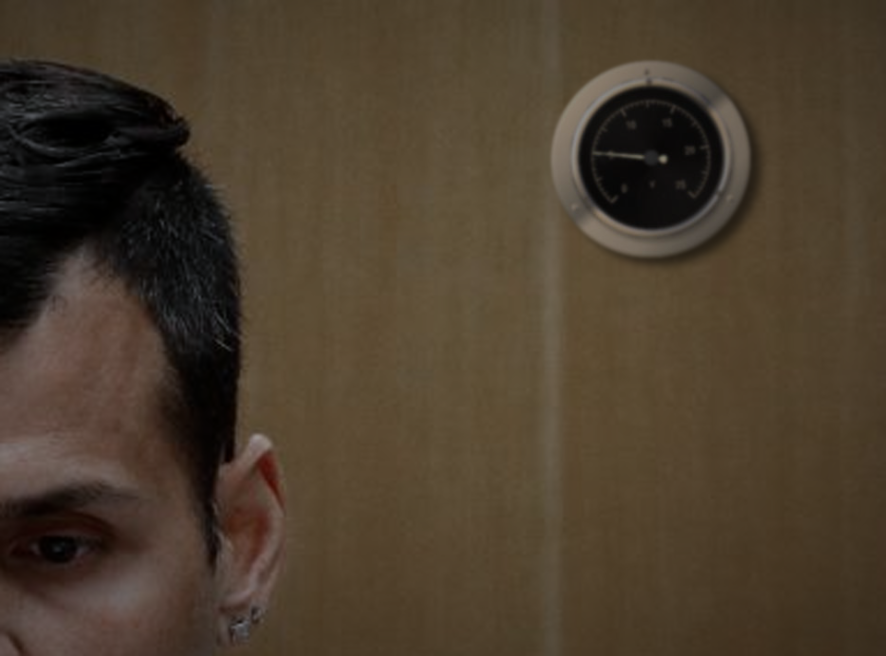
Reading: 5 V
